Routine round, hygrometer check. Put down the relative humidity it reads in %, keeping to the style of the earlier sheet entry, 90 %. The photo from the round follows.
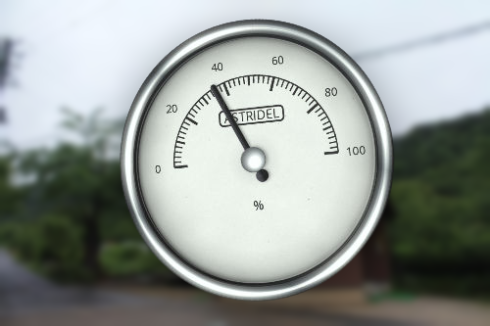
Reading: 36 %
